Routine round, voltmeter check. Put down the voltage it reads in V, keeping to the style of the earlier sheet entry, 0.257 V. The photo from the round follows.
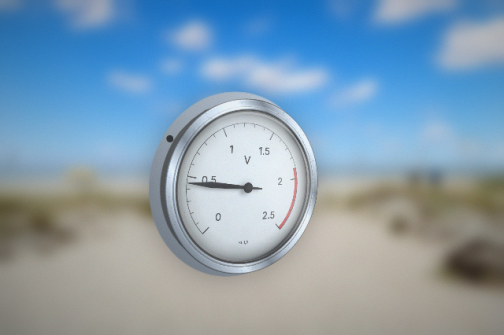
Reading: 0.45 V
